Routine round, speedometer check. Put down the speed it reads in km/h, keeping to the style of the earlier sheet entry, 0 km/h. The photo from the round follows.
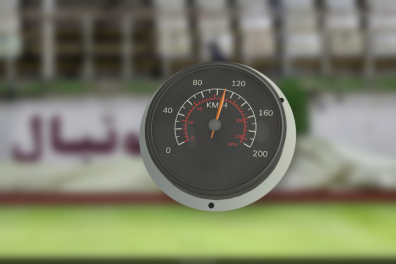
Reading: 110 km/h
